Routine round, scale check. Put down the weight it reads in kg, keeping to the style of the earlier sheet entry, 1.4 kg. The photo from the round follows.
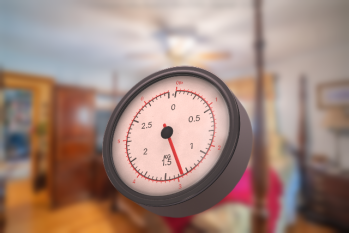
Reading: 1.3 kg
